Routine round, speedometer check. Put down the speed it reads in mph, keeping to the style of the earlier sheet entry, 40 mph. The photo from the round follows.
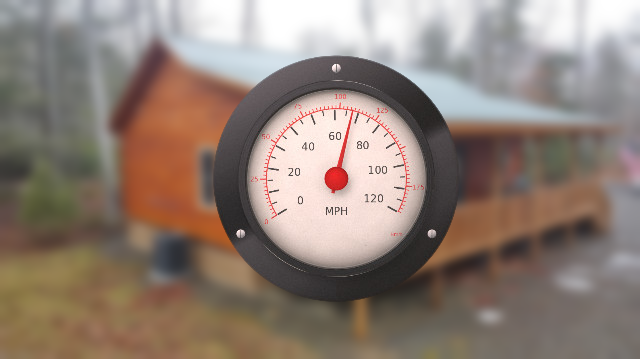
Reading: 67.5 mph
